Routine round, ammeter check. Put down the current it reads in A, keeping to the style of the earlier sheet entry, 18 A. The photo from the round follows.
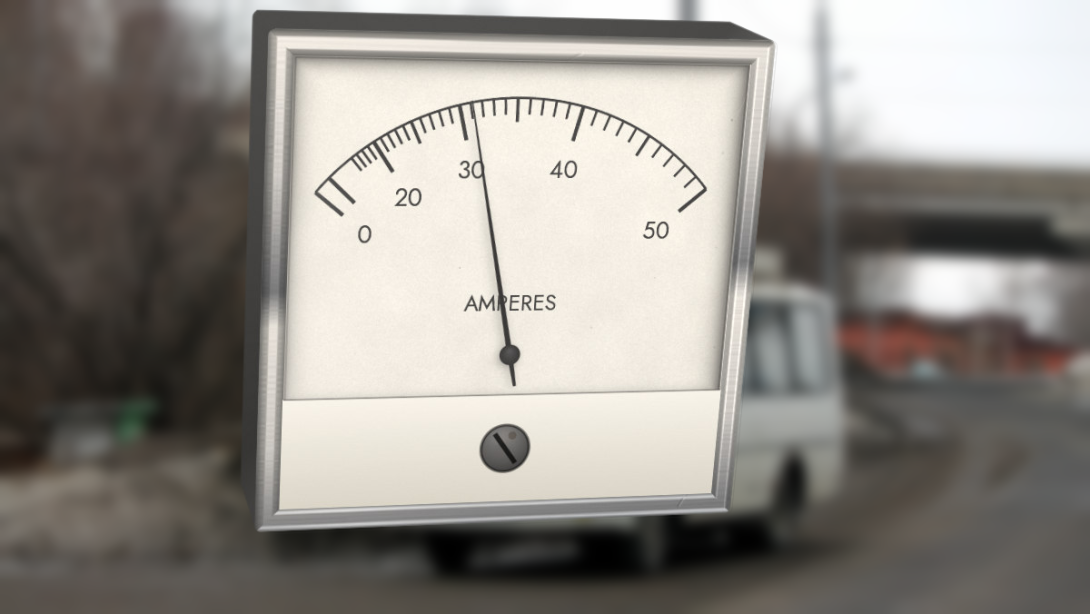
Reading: 31 A
